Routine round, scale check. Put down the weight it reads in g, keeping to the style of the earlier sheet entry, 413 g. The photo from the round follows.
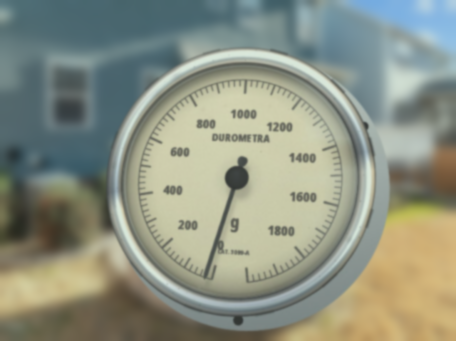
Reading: 20 g
